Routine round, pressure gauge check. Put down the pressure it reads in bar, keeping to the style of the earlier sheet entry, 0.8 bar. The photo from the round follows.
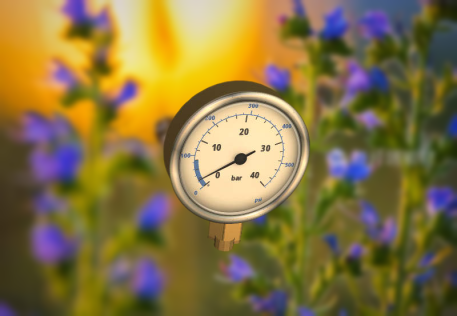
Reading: 2 bar
